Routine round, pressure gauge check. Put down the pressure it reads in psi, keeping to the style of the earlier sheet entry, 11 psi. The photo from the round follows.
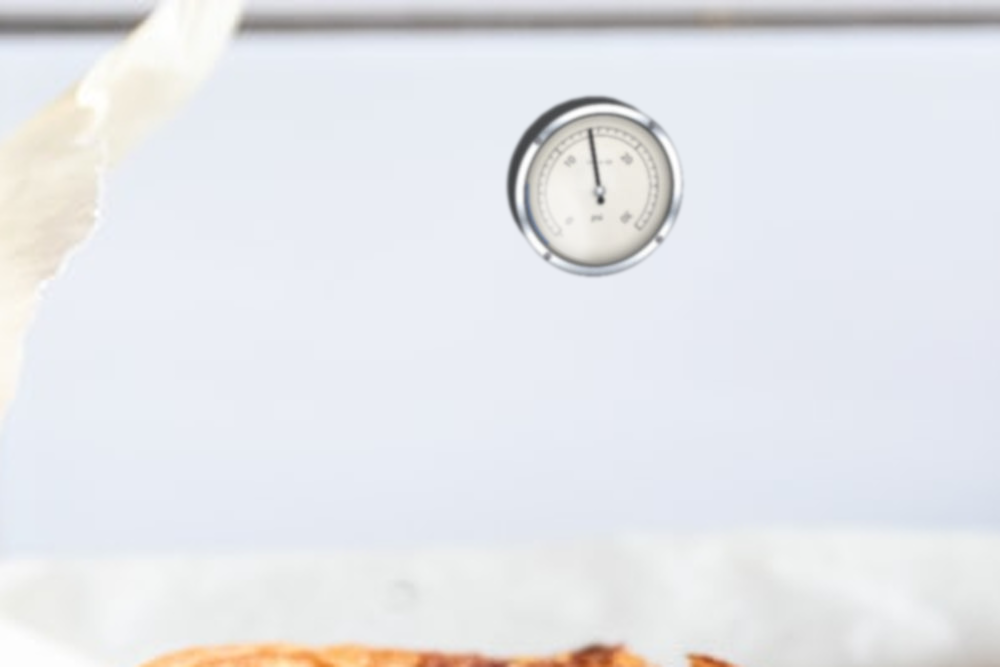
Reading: 14 psi
